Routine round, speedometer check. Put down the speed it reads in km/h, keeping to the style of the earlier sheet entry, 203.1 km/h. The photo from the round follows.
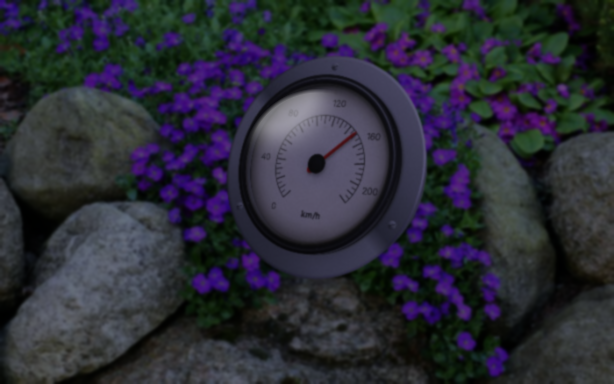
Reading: 150 km/h
